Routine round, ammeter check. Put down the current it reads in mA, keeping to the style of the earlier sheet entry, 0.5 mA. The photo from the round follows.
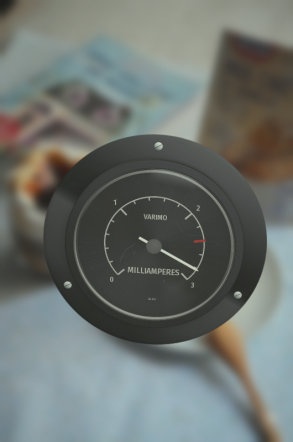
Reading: 2.8 mA
